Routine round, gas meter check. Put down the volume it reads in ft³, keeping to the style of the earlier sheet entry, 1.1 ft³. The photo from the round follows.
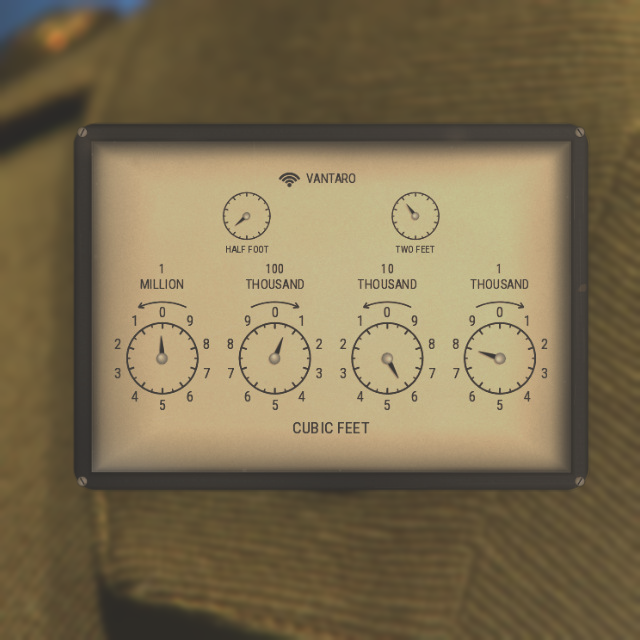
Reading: 5800 ft³
